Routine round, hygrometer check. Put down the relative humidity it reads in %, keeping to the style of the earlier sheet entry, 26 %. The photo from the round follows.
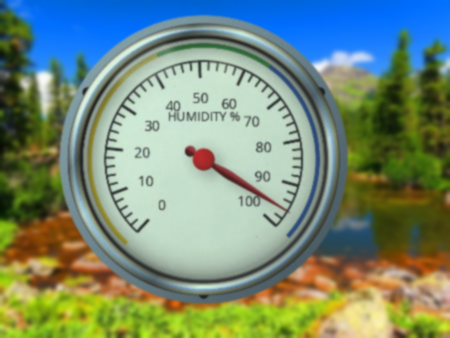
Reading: 96 %
